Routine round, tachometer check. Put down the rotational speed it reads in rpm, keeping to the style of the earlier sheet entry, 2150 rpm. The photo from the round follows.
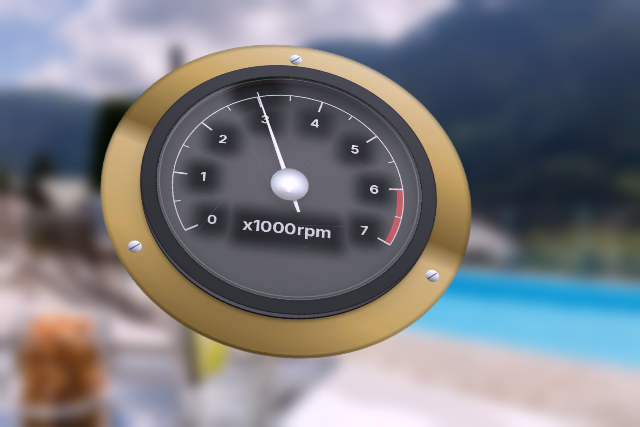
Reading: 3000 rpm
